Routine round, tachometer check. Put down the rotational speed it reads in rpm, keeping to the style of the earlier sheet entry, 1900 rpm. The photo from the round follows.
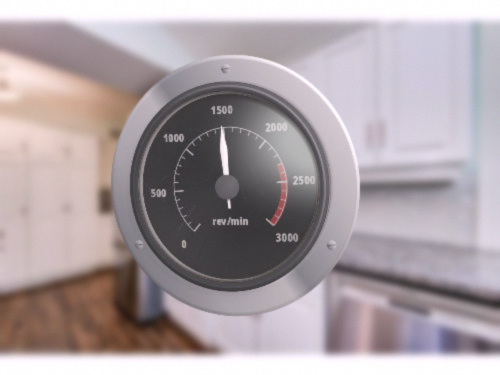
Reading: 1500 rpm
